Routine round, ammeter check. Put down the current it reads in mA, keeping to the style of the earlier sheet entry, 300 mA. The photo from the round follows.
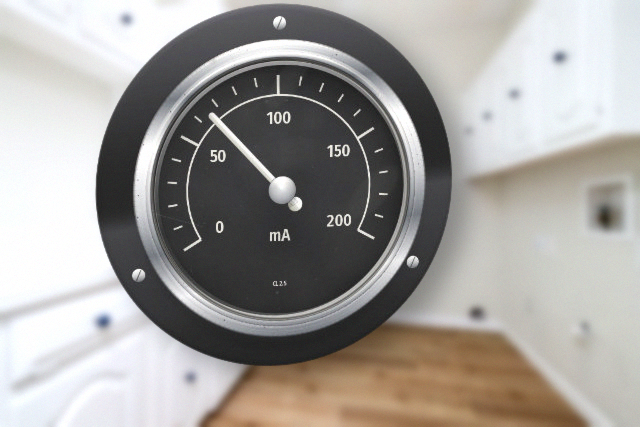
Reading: 65 mA
